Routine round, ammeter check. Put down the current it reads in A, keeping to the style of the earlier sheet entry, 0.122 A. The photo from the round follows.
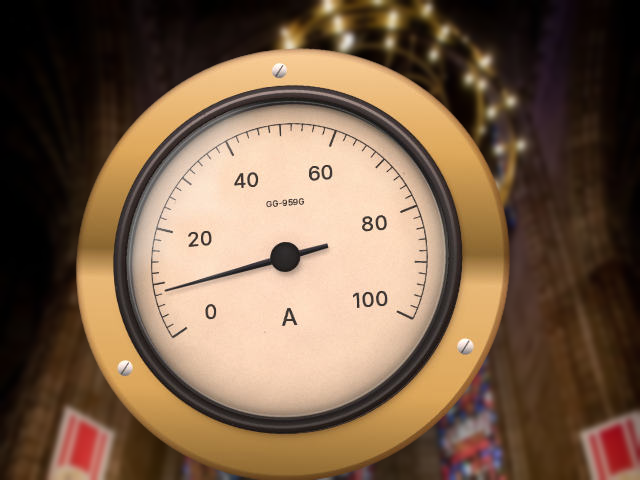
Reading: 8 A
